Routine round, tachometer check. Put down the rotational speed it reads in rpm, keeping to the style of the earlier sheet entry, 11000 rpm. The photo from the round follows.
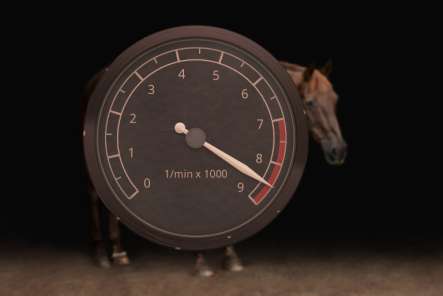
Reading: 8500 rpm
